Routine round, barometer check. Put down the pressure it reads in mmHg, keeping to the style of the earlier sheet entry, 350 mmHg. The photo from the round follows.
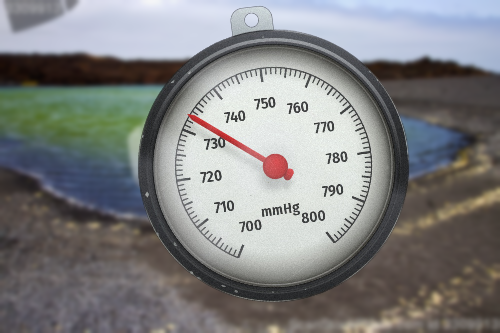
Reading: 733 mmHg
